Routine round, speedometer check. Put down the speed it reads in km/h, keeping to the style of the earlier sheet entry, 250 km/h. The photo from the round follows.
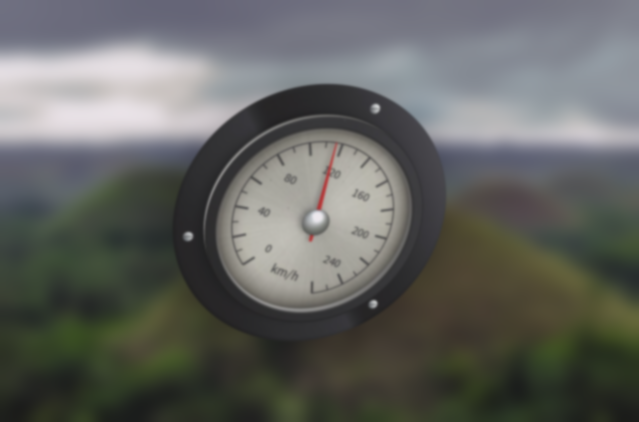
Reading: 115 km/h
